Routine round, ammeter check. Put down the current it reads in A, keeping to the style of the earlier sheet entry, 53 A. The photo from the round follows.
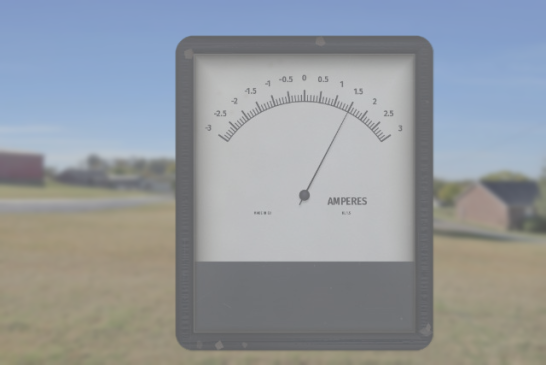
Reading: 1.5 A
